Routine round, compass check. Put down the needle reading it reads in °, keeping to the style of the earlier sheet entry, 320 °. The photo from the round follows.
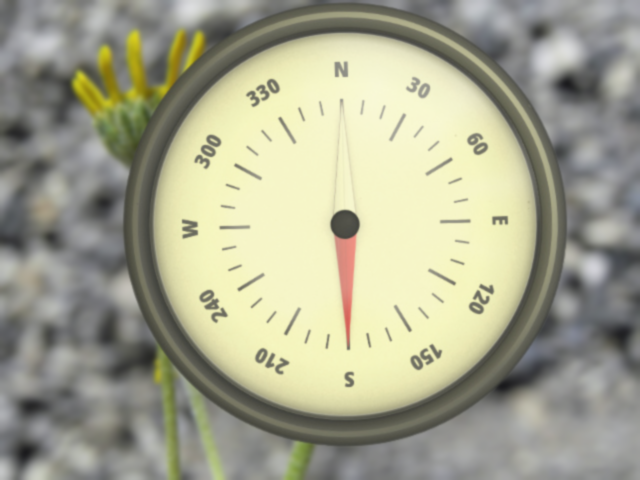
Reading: 180 °
